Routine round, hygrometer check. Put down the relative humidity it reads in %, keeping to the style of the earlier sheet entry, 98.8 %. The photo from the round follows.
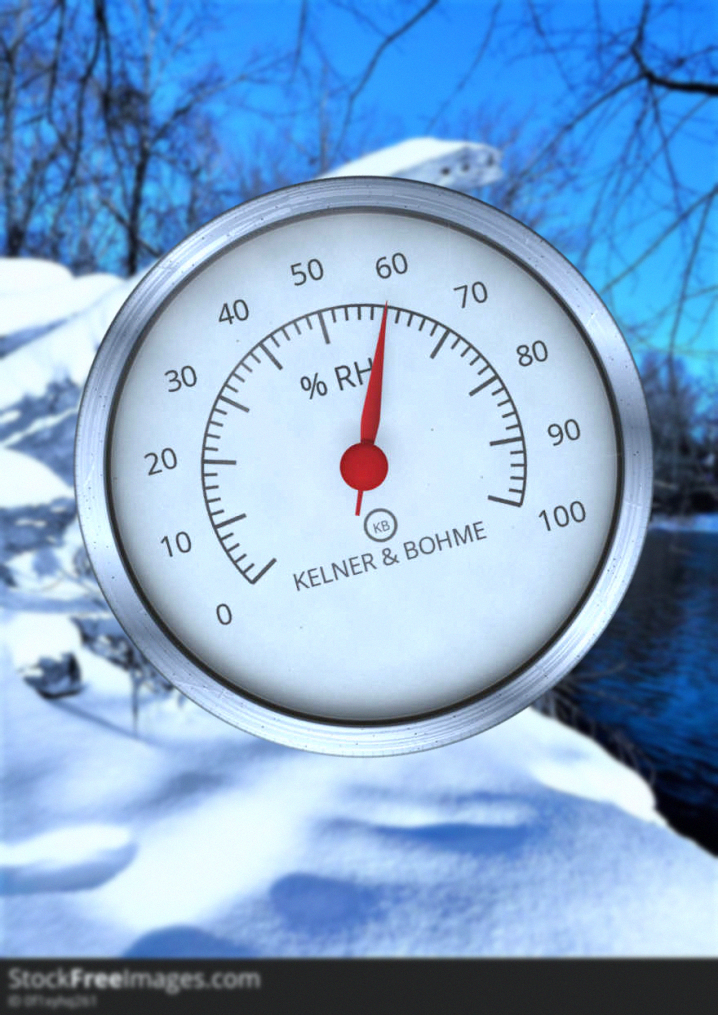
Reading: 60 %
